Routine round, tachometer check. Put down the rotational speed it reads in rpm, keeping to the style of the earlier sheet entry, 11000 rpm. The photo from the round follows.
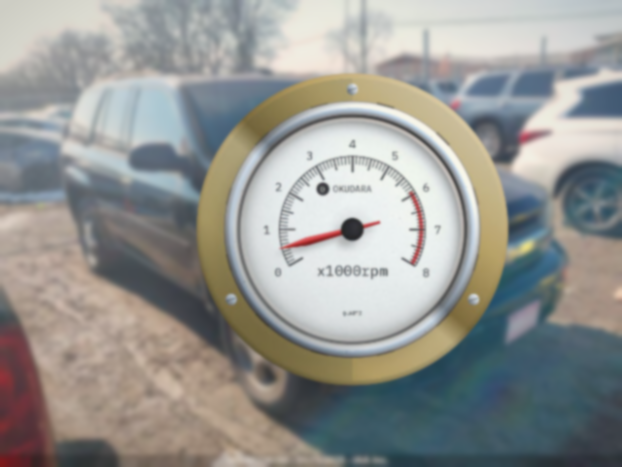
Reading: 500 rpm
